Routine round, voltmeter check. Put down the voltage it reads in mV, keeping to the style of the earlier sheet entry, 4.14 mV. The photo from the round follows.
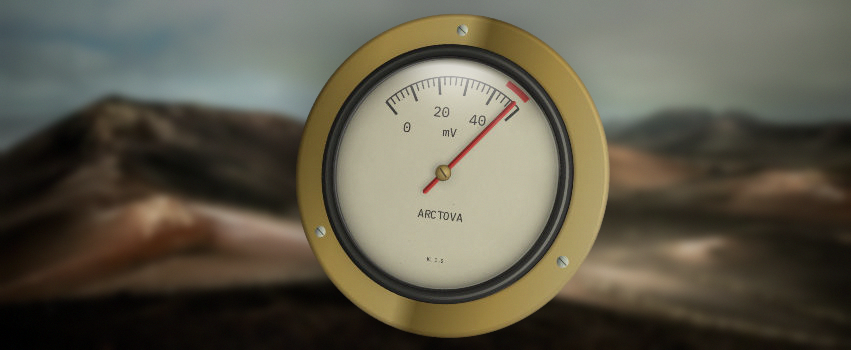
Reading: 48 mV
